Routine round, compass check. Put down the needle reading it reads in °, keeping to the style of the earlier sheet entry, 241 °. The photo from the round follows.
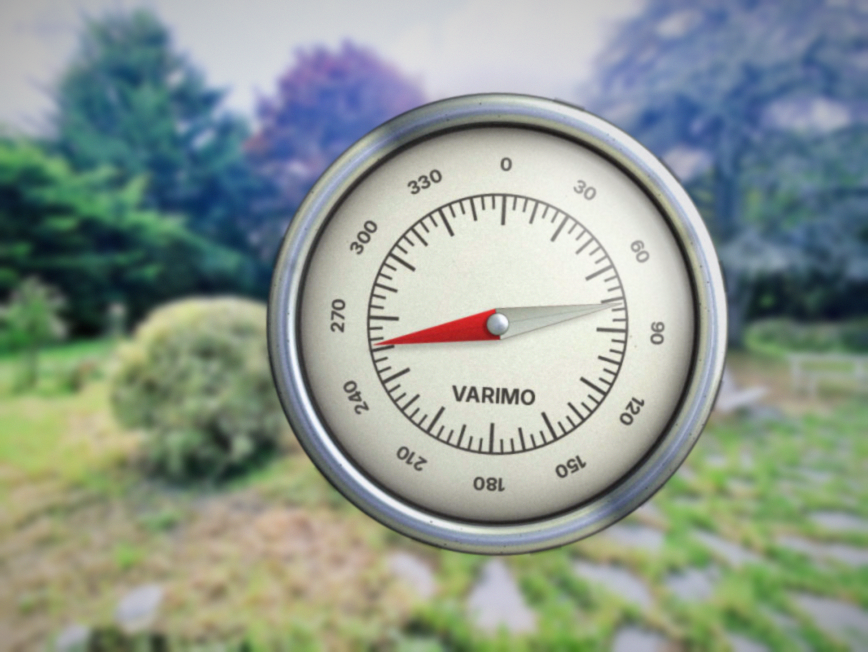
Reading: 257.5 °
